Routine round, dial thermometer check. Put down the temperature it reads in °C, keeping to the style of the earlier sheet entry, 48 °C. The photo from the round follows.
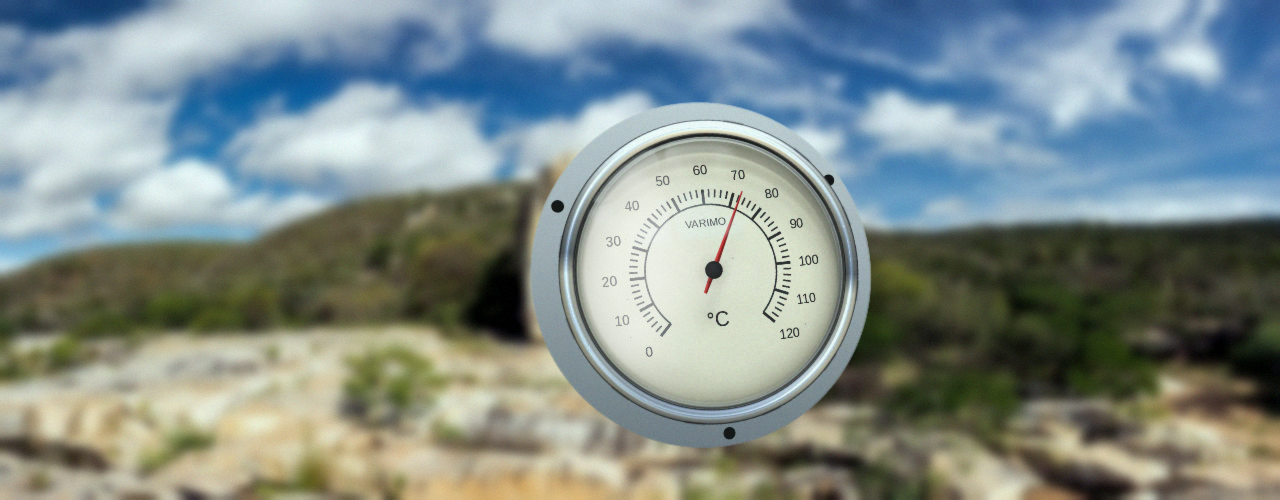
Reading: 72 °C
